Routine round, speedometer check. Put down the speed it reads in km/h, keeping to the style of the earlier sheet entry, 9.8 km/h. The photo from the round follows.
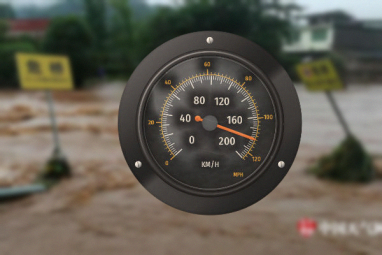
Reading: 180 km/h
